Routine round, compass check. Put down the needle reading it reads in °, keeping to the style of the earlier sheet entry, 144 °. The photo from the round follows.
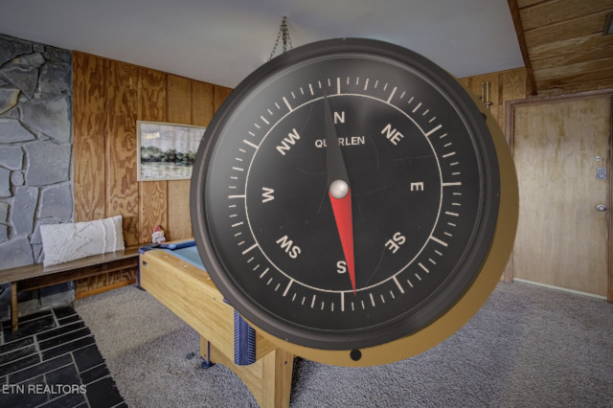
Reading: 172.5 °
